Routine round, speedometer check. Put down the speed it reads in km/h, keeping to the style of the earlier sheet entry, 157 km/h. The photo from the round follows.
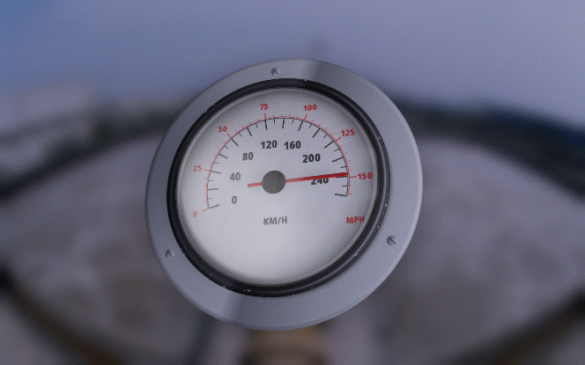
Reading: 240 km/h
